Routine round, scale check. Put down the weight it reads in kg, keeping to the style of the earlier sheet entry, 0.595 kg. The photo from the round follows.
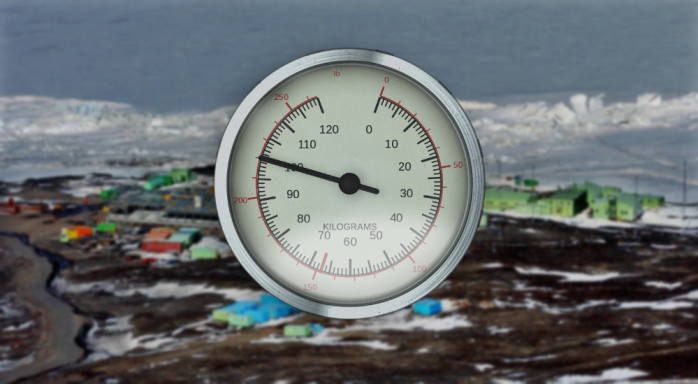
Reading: 100 kg
